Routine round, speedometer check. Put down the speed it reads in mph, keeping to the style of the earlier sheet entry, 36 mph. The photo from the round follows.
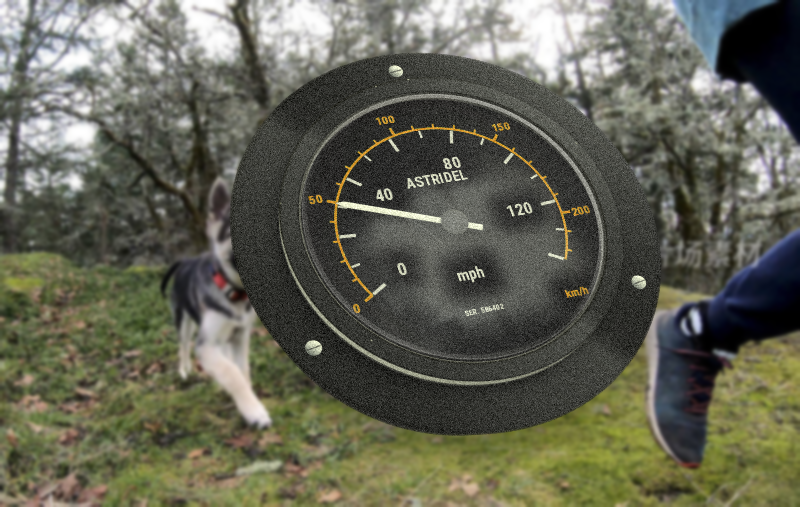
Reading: 30 mph
